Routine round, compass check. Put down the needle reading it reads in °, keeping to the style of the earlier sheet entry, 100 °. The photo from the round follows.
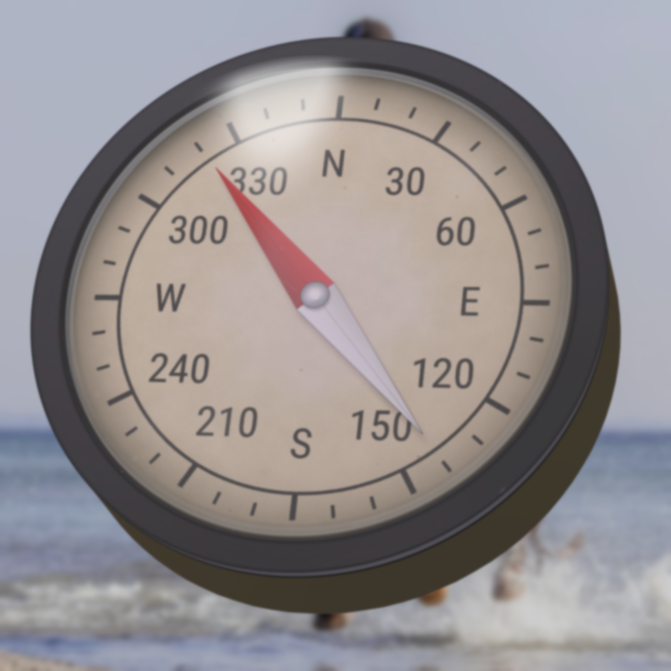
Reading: 320 °
